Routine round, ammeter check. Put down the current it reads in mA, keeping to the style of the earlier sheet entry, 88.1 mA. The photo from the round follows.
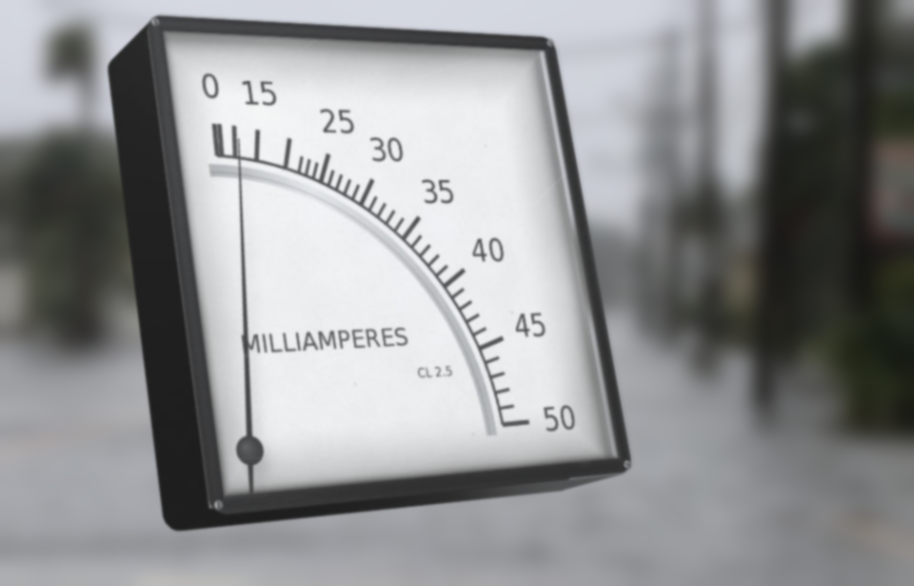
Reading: 10 mA
